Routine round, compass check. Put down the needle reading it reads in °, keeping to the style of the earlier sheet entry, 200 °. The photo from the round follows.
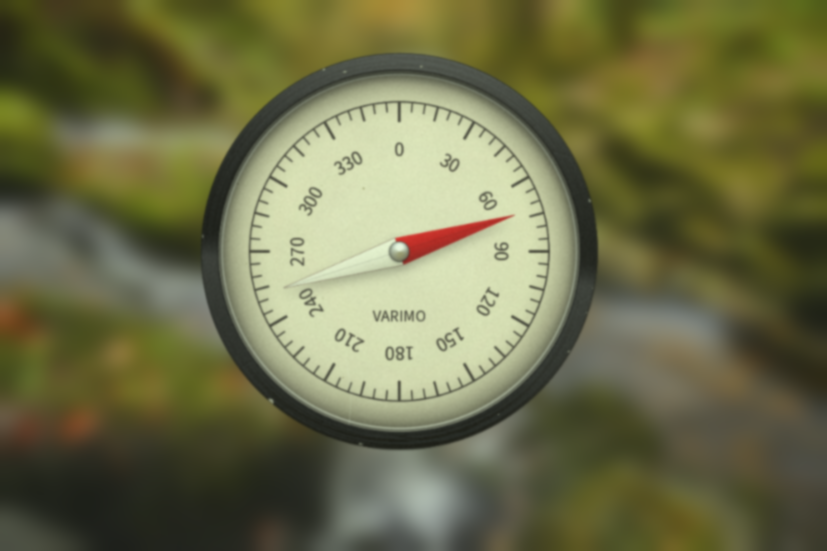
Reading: 72.5 °
